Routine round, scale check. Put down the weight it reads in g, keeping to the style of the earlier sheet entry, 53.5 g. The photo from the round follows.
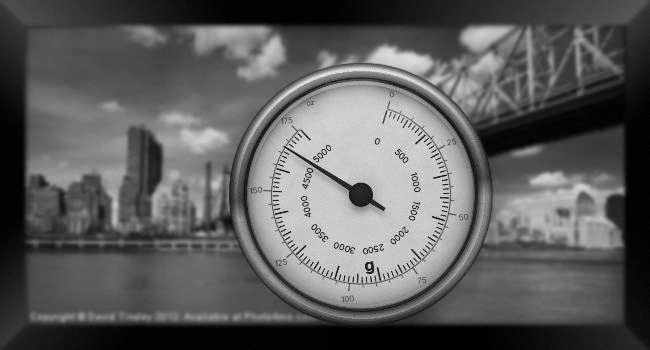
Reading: 4750 g
